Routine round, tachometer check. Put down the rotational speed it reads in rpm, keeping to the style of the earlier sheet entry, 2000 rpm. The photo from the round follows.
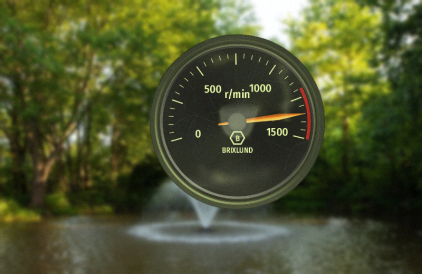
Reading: 1350 rpm
